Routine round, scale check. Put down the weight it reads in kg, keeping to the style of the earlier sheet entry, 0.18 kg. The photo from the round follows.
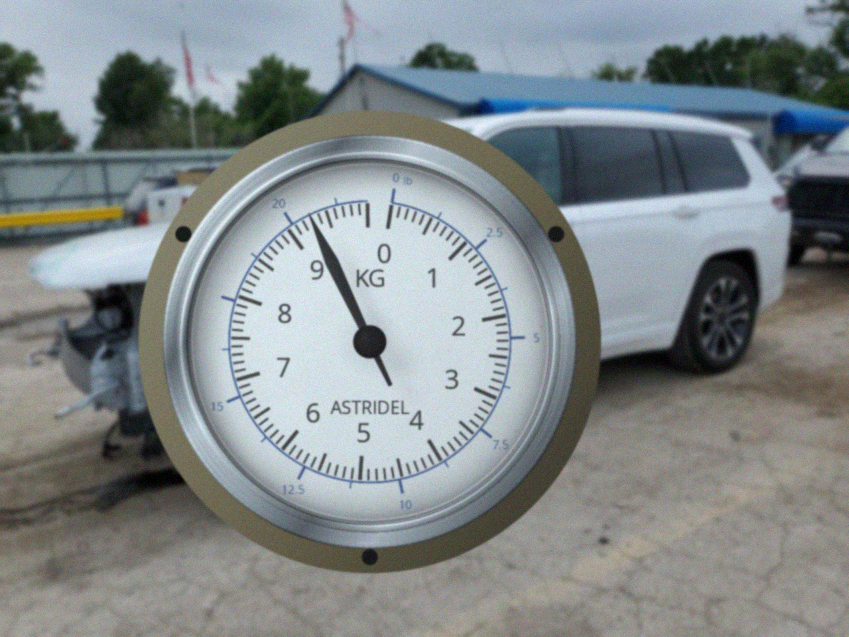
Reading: 9.3 kg
